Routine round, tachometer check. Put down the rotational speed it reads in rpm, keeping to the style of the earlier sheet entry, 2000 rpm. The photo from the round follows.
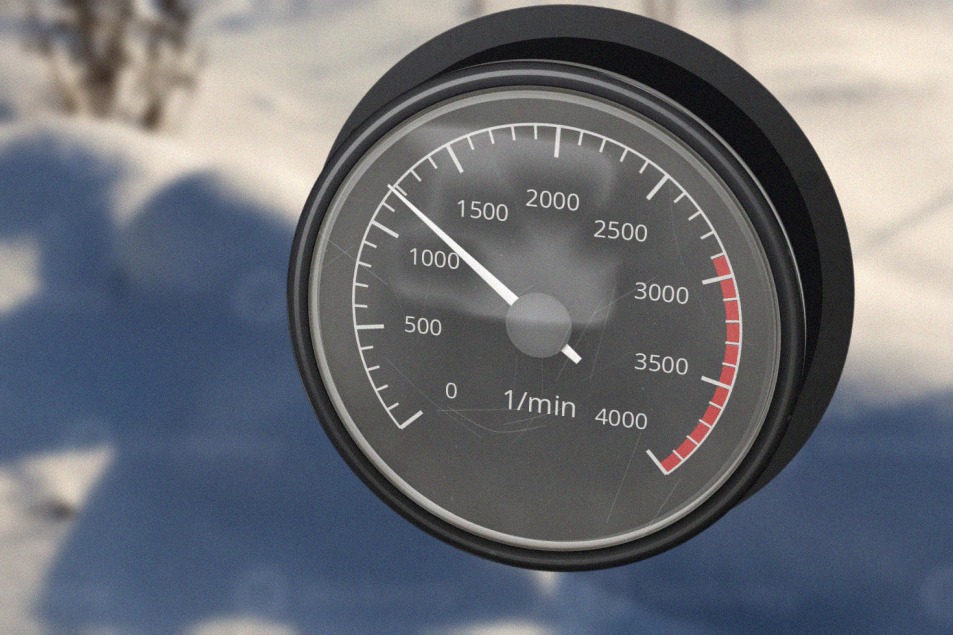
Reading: 1200 rpm
